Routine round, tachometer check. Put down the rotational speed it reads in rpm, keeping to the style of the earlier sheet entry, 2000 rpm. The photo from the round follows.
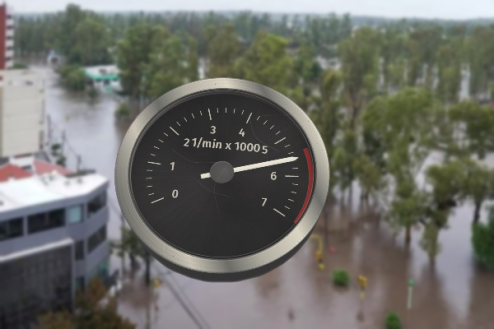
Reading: 5600 rpm
